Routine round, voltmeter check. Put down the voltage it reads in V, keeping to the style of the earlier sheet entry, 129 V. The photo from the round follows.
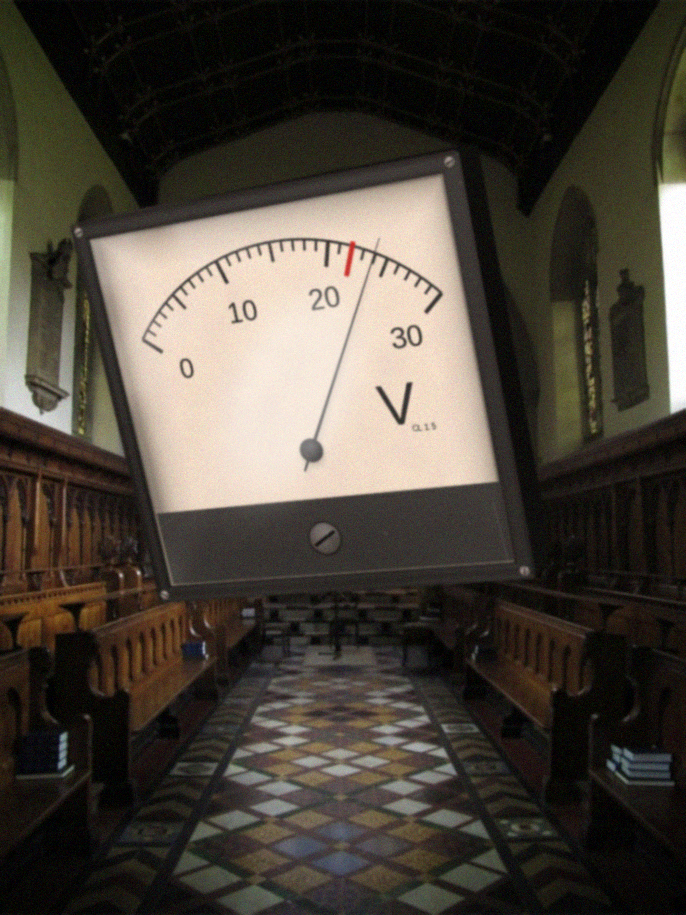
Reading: 24 V
